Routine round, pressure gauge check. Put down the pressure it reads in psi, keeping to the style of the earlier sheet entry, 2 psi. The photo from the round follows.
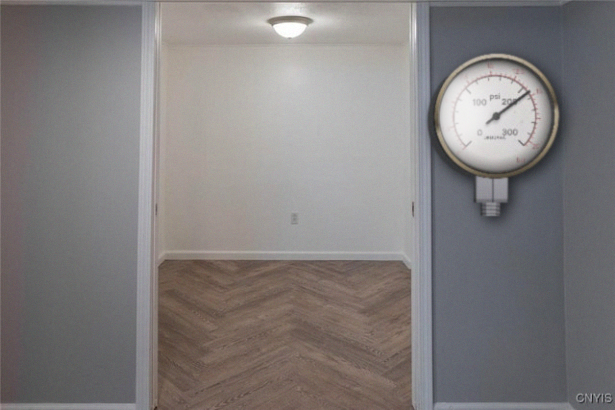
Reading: 210 psi
